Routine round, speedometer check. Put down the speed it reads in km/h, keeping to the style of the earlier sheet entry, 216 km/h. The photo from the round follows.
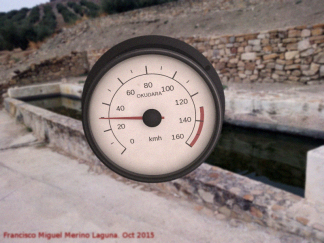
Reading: 30 km/h
